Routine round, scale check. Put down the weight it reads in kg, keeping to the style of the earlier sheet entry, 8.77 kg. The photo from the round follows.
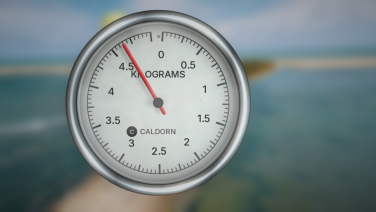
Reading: 4.65 kg
